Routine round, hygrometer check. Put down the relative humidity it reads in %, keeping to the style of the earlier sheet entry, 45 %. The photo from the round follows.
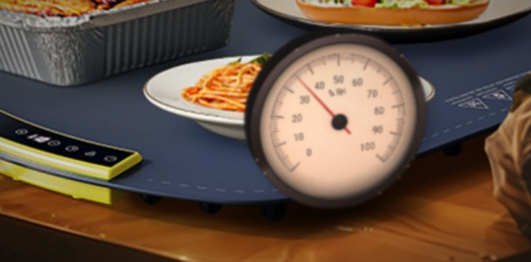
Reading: 35 %
